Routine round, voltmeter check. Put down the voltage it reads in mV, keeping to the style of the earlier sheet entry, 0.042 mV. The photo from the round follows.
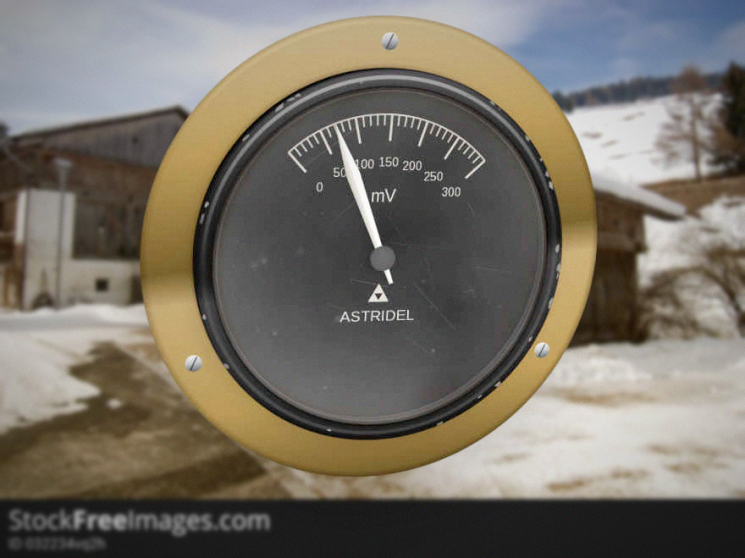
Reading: 70 mV
